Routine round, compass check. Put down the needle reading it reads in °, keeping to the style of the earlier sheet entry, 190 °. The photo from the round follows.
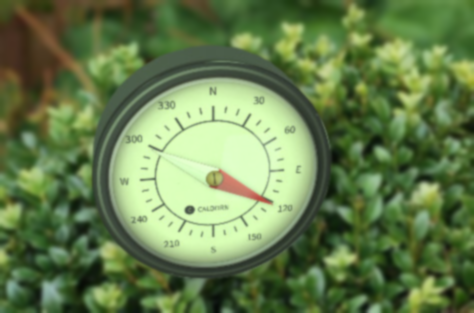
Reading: 120 °
